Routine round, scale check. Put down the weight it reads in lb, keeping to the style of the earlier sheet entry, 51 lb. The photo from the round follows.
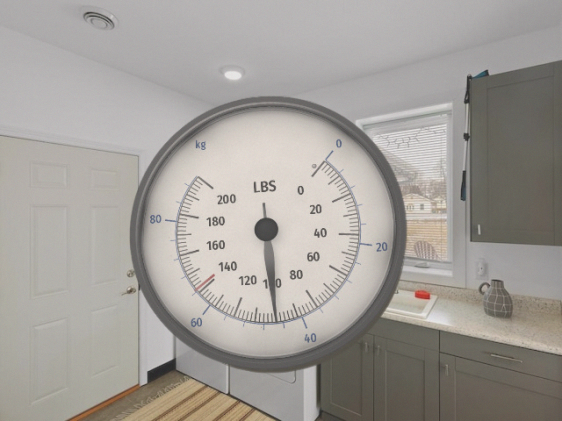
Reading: 100 lb
